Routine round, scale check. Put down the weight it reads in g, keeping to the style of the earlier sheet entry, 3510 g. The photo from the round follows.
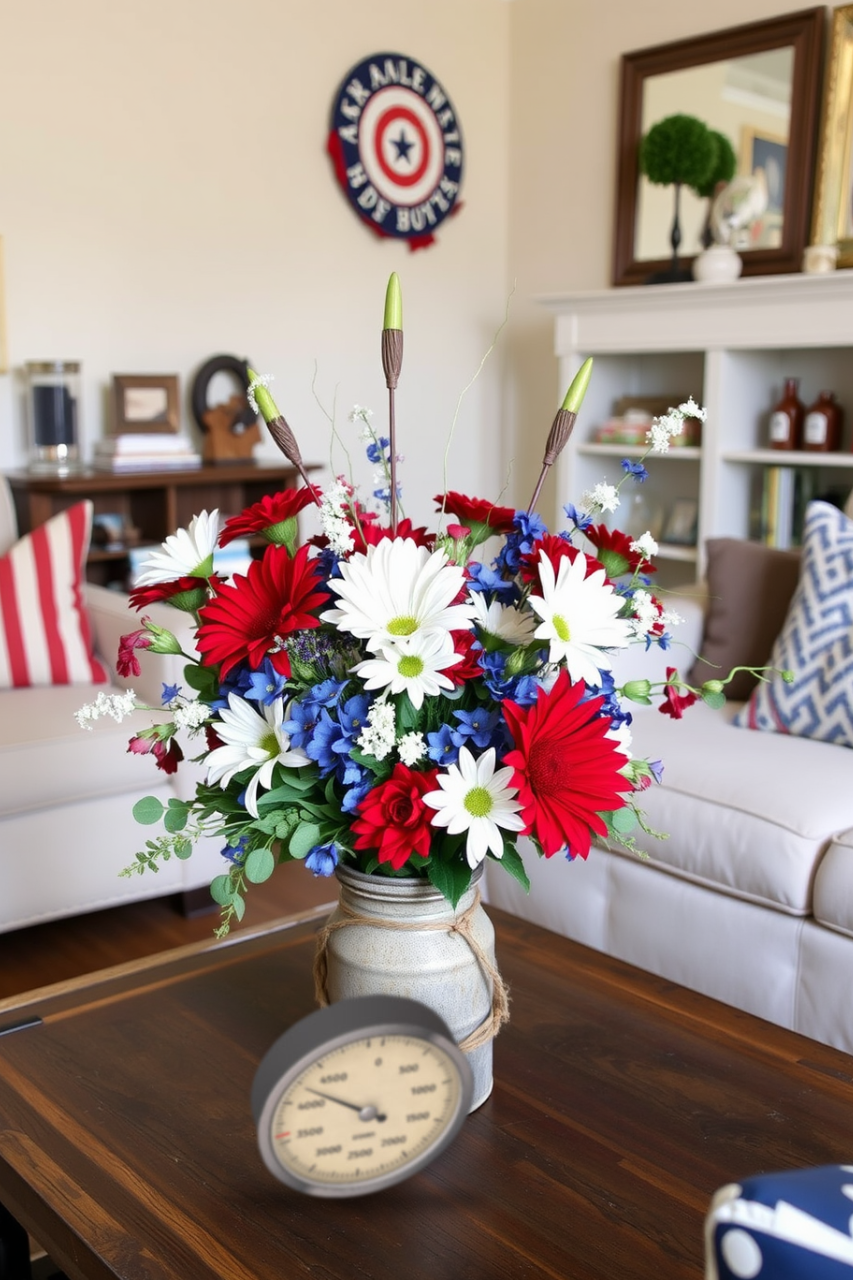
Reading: 4250 g
